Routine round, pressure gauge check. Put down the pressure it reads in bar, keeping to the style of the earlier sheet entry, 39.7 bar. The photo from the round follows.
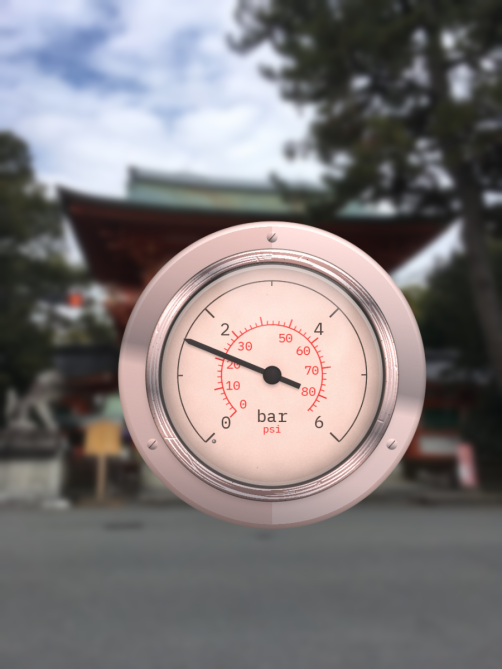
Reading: 1.5 bar
